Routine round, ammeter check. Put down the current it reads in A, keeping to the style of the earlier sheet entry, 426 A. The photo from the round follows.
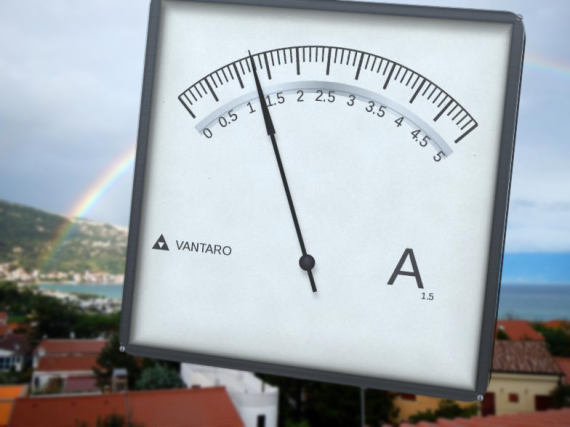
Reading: 1.3 A
